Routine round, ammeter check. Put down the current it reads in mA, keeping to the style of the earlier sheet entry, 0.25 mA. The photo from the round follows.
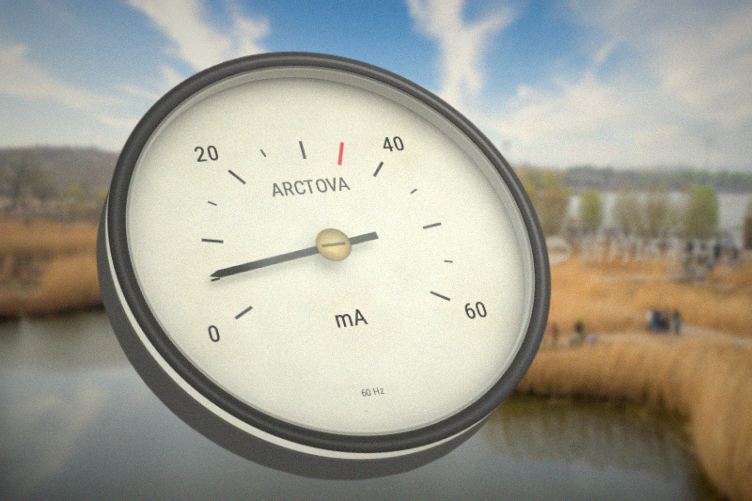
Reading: 5 mA
